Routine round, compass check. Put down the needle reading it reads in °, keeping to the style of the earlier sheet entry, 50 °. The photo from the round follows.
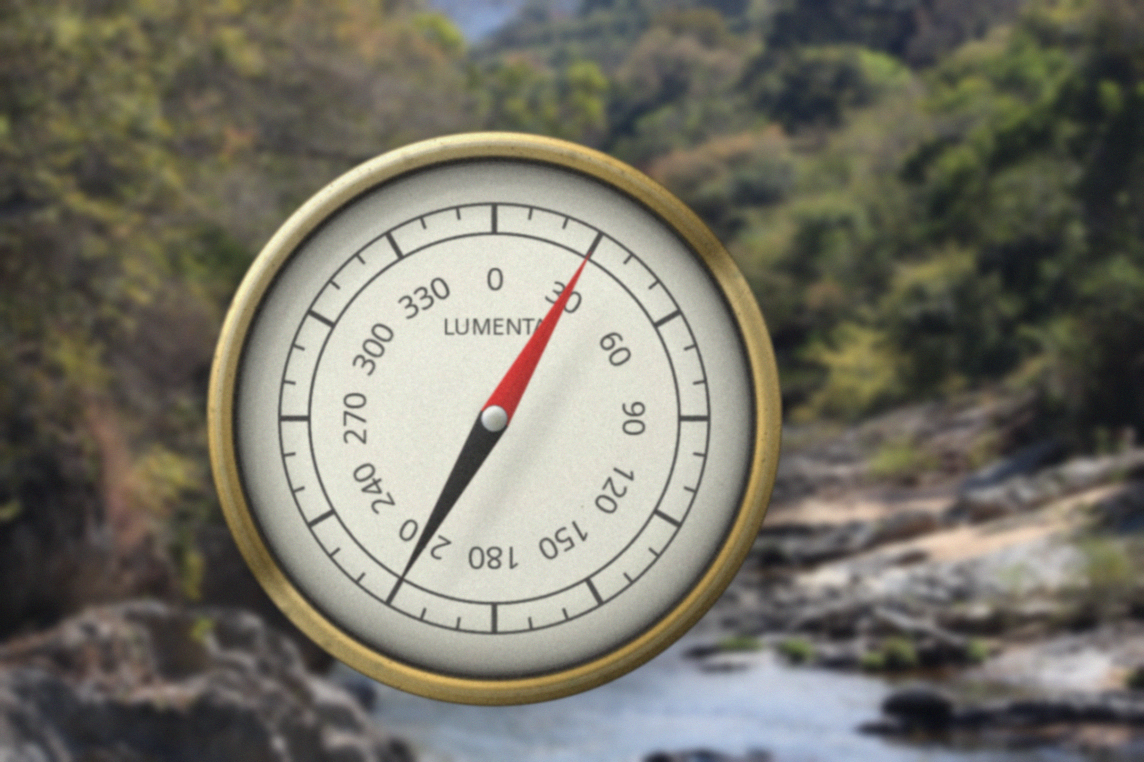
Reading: 30 °
